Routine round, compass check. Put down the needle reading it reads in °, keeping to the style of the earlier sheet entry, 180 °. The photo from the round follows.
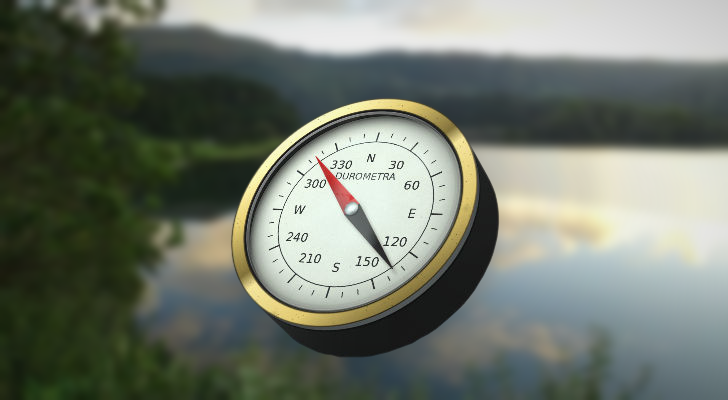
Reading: 315 °
